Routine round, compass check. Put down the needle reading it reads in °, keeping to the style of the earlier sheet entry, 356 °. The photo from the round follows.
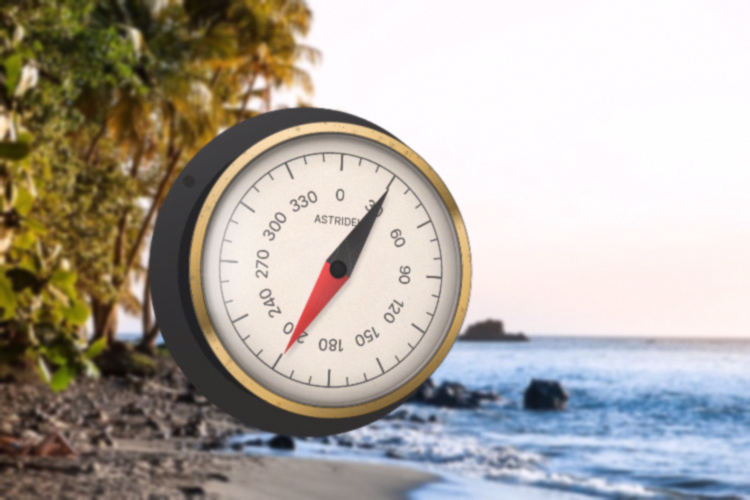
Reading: 210 °
